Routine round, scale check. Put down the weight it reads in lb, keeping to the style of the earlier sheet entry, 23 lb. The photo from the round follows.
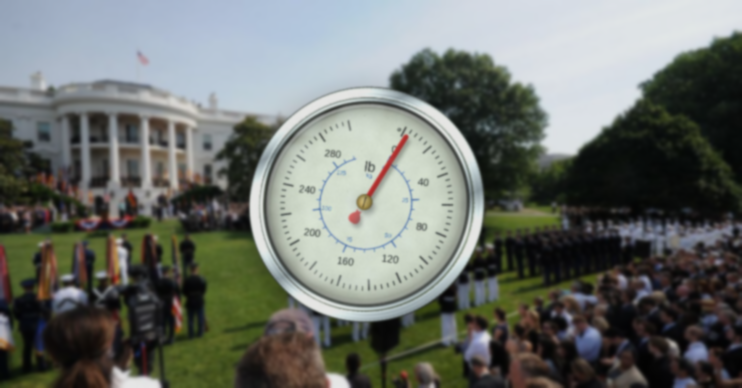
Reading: 4 lb
